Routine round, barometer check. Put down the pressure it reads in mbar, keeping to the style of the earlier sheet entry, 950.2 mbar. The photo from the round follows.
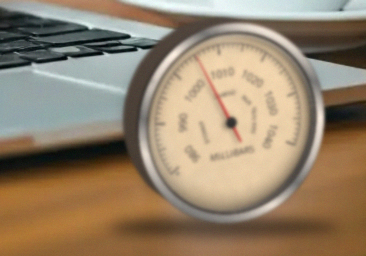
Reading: 1005 mbar
